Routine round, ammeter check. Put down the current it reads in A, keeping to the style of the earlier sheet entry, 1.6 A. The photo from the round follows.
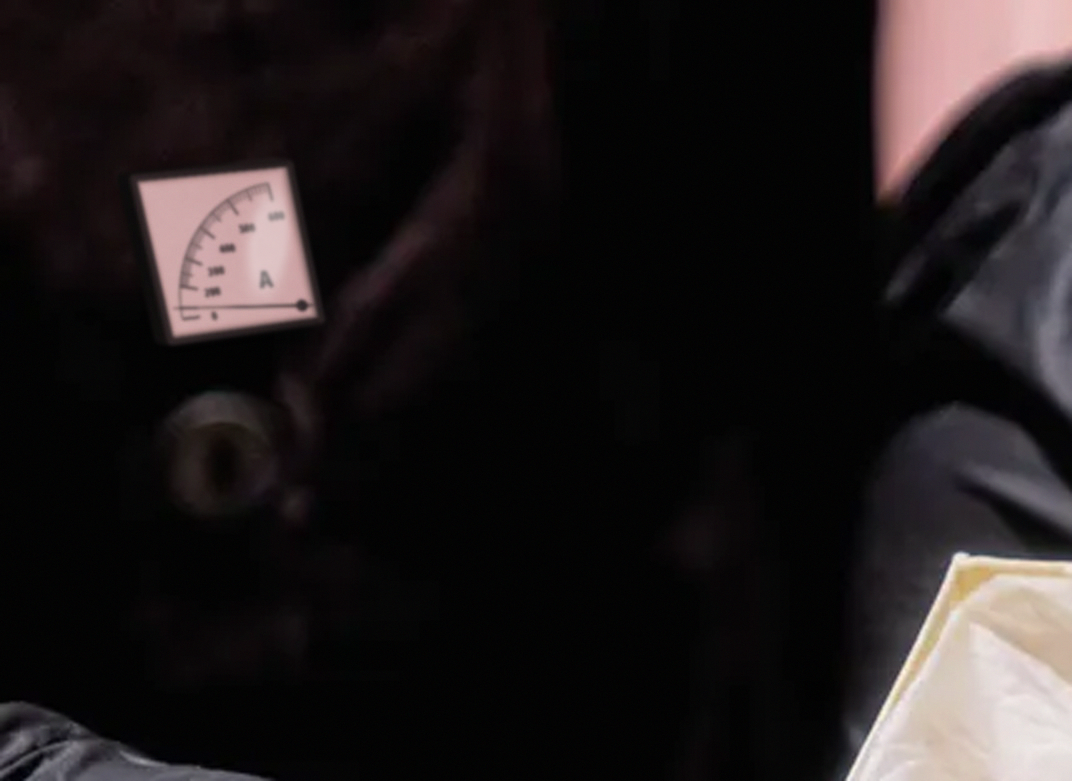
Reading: 100 A
